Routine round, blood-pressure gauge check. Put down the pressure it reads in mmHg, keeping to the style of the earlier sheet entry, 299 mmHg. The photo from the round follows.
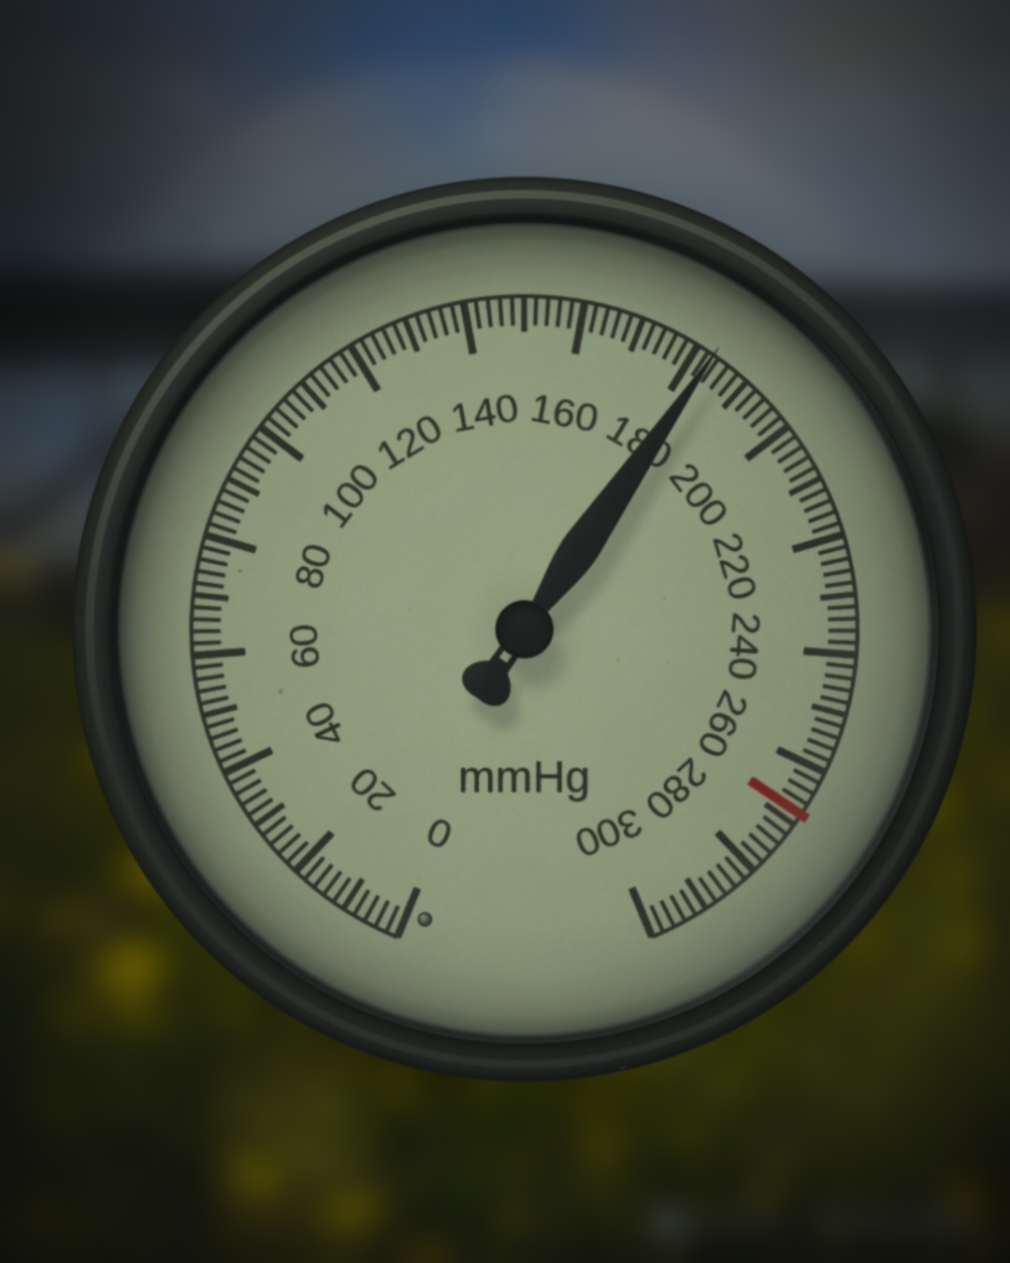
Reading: 183 mmHg
